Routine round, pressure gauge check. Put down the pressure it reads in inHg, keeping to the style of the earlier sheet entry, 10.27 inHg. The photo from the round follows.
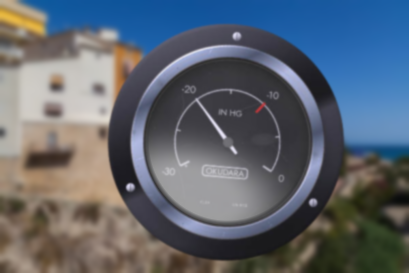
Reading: -20 inHg
